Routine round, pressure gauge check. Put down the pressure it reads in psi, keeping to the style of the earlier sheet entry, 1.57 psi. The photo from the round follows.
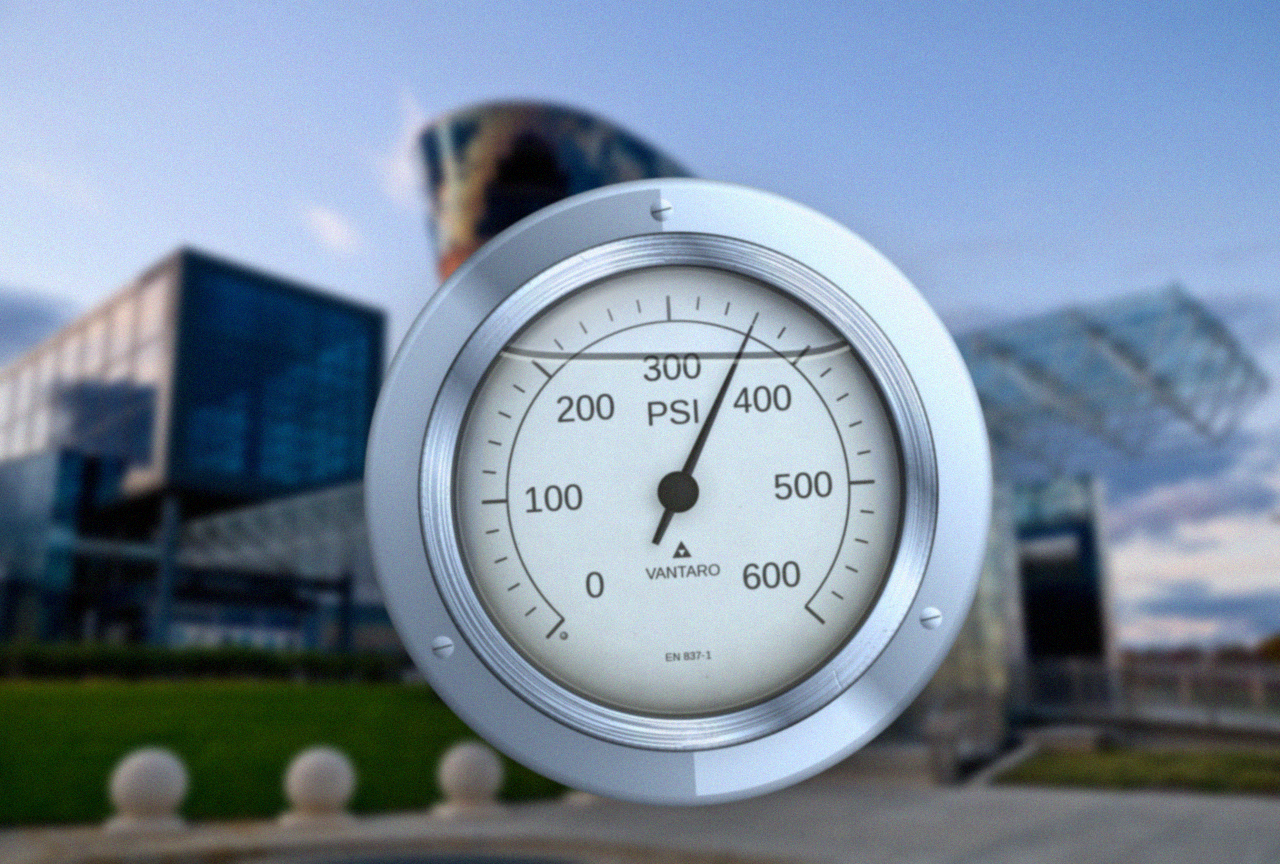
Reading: 360 psi
